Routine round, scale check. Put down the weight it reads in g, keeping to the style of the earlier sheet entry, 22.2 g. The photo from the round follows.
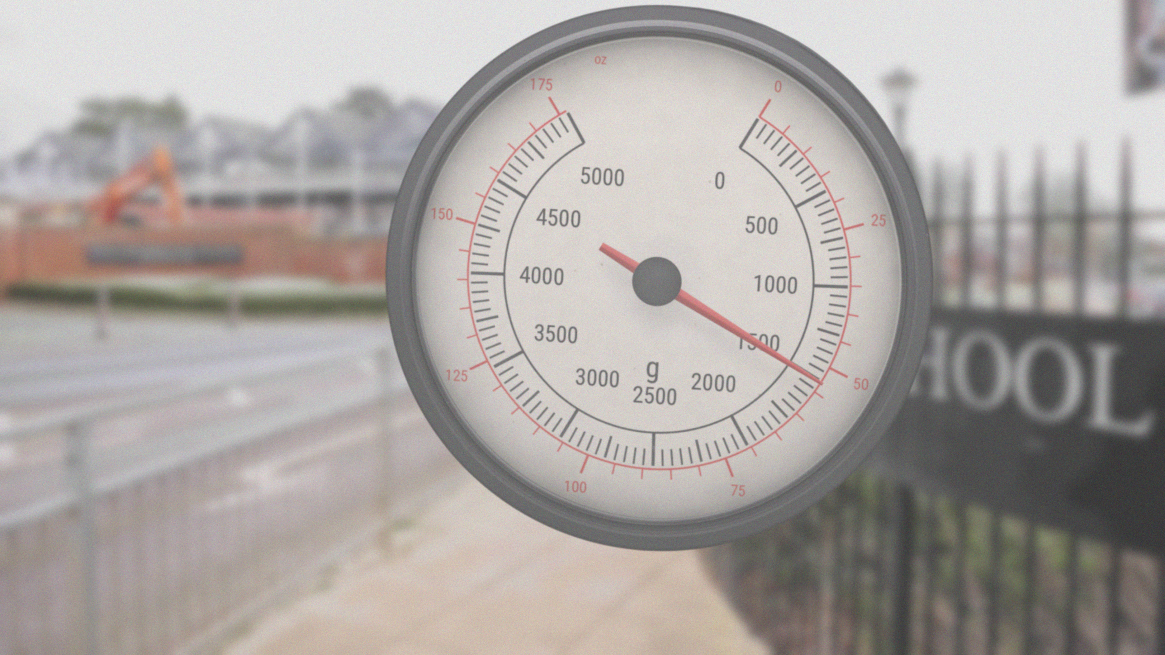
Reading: 1500 g
